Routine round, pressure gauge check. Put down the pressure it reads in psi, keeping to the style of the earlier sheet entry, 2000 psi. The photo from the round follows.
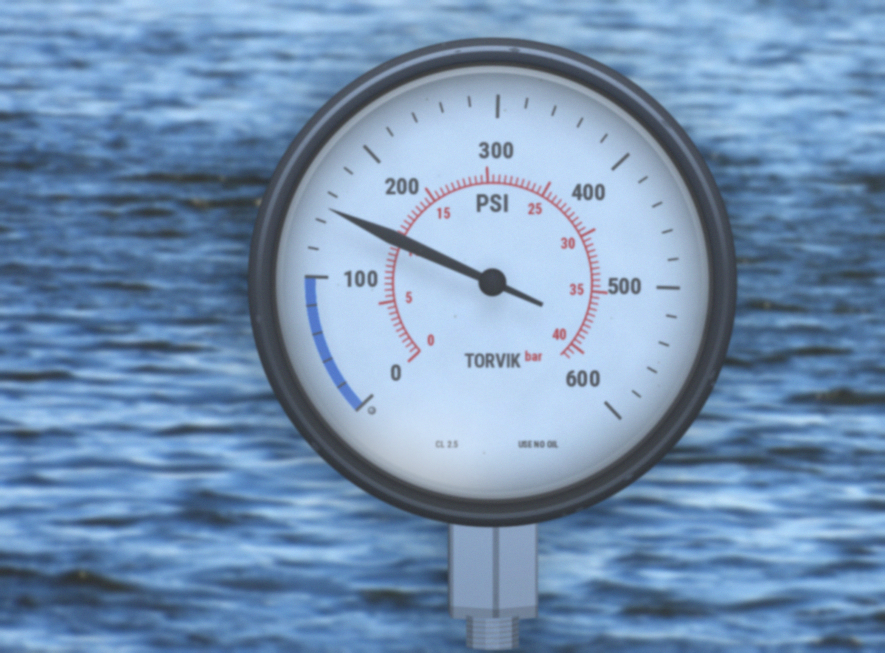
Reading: 150 psi
